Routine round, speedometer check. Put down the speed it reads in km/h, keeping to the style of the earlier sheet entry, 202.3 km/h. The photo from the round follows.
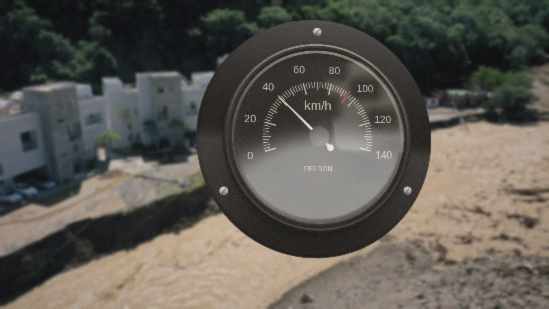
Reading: 40 km/h
